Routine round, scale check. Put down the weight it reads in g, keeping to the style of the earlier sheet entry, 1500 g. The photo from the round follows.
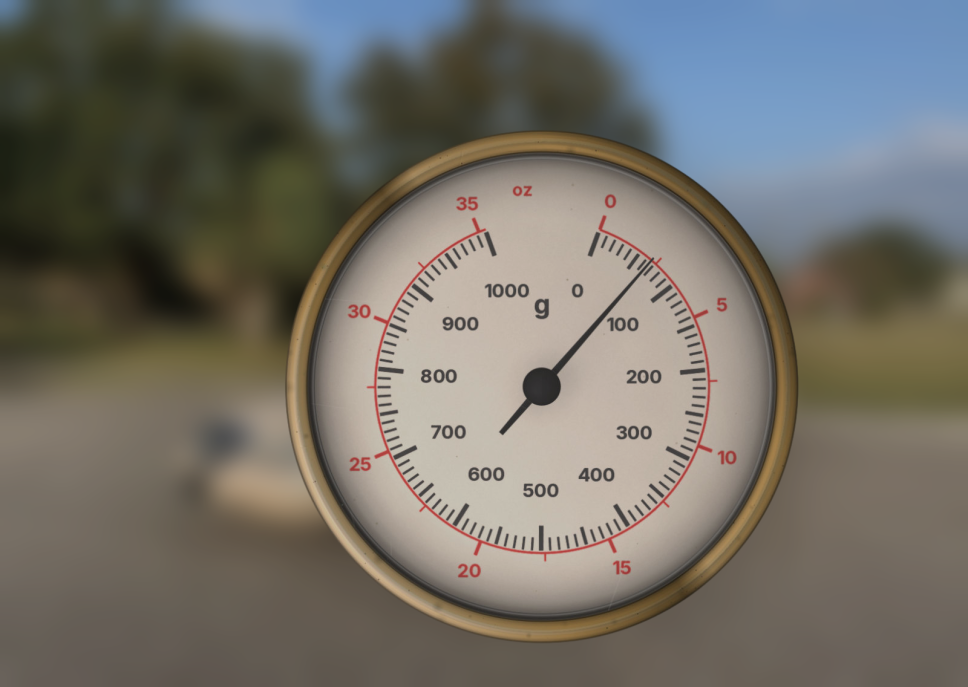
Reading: 65 g
